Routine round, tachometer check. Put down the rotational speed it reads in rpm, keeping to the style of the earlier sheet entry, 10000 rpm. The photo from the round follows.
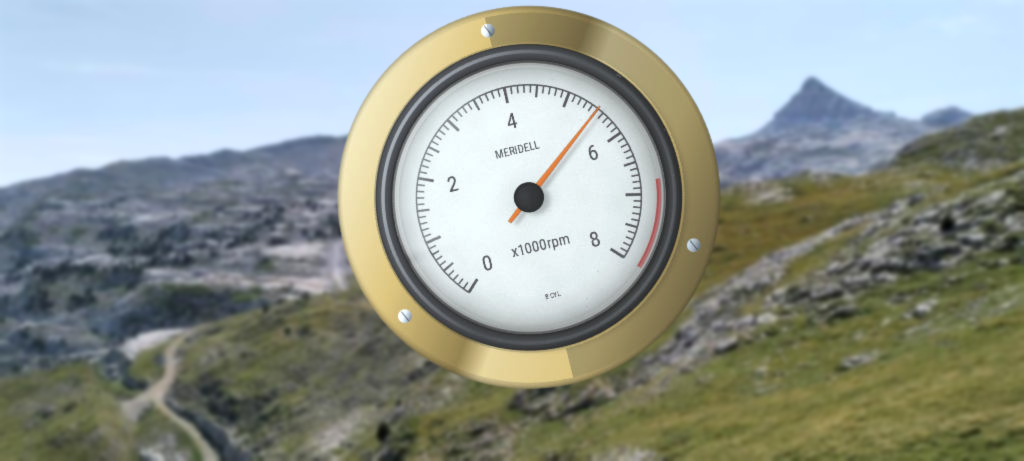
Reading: 5500 rpm
